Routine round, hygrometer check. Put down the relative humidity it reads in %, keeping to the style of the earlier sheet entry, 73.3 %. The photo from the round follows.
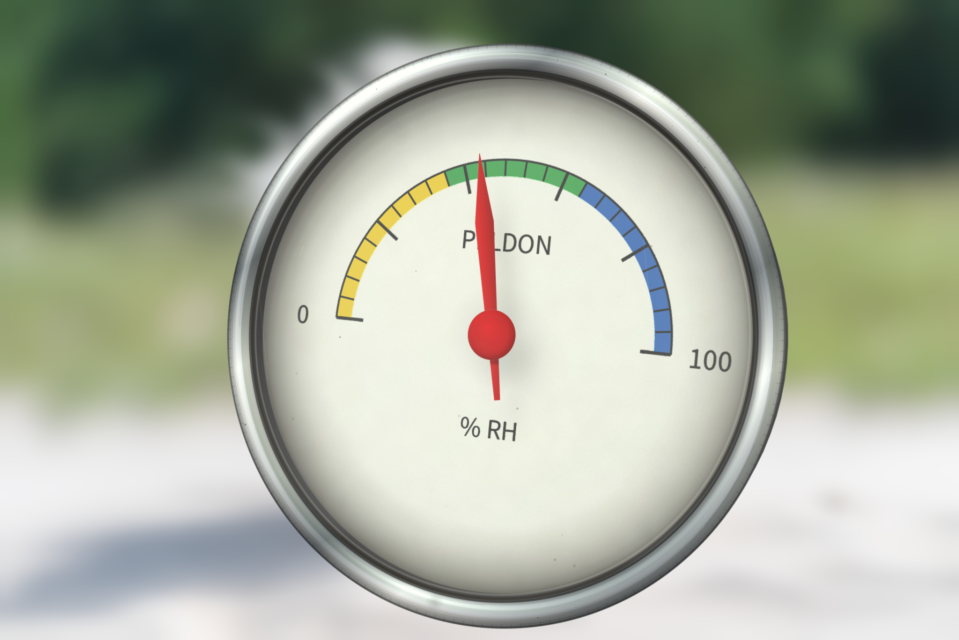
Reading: 44 %
